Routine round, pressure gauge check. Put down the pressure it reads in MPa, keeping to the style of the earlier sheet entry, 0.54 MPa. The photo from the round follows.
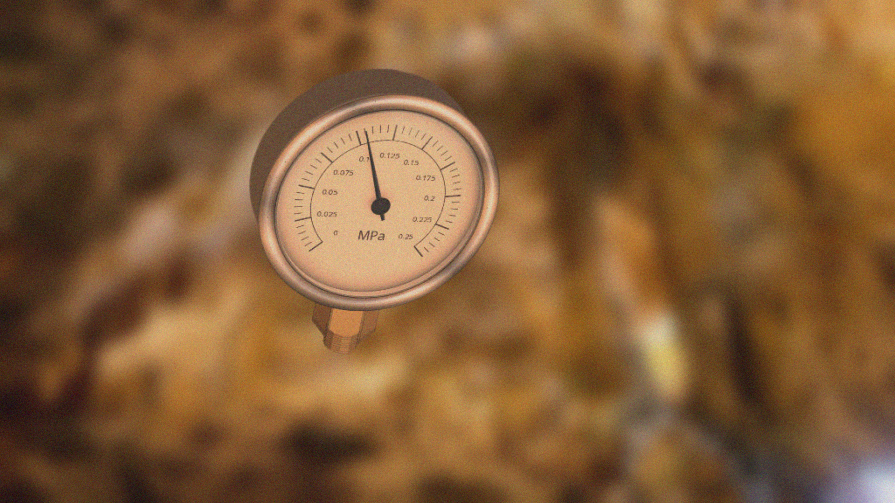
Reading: 0.105 MPa
